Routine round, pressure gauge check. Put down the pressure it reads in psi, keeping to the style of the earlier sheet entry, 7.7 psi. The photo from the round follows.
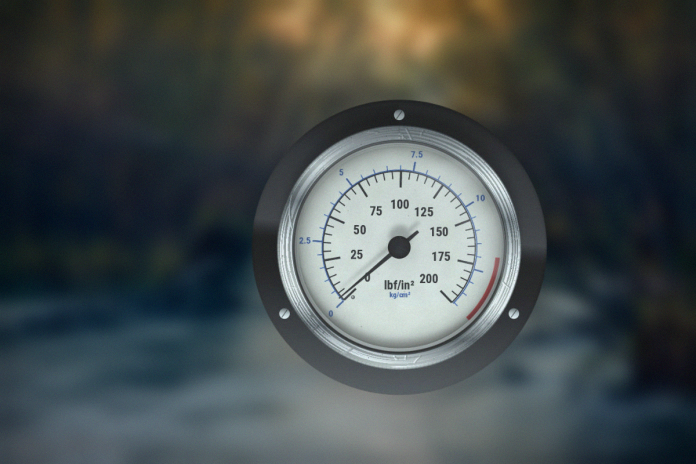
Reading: 2.5 psi
